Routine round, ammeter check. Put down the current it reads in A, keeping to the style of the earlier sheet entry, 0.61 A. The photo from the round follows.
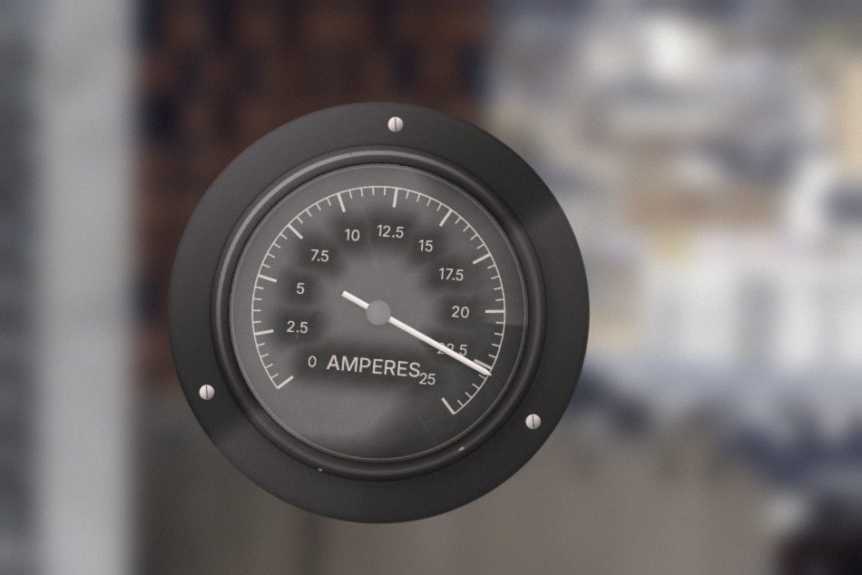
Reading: 22.75 A
